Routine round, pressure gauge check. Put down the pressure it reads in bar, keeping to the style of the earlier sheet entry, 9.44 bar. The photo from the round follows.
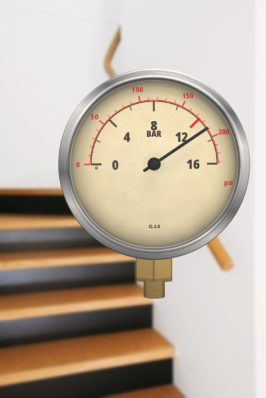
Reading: 13 bar
